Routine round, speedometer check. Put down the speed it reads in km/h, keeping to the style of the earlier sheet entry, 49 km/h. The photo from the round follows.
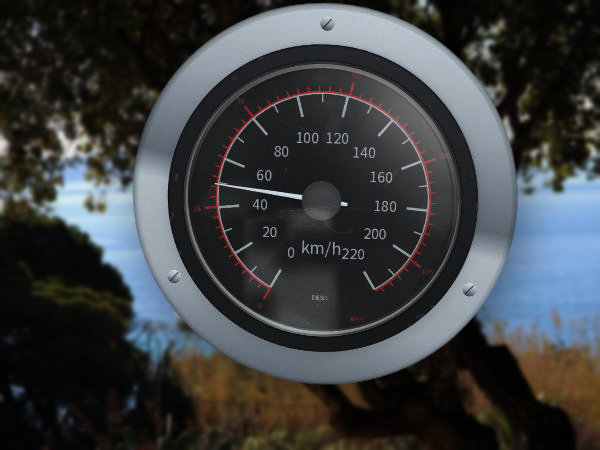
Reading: 50 km/h
